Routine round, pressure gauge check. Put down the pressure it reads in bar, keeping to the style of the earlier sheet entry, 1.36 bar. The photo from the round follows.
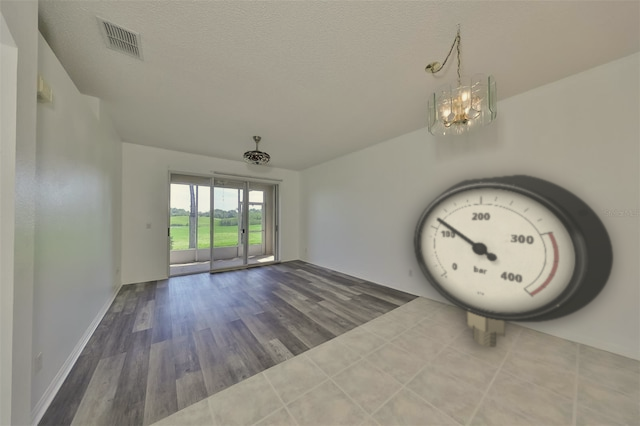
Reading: 120 bar
